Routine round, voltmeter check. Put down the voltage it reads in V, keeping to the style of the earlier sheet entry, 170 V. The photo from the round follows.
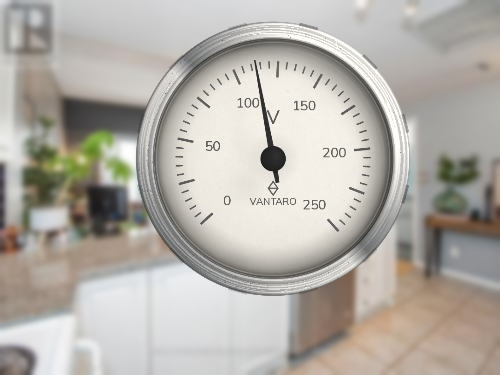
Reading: 112.5 V
